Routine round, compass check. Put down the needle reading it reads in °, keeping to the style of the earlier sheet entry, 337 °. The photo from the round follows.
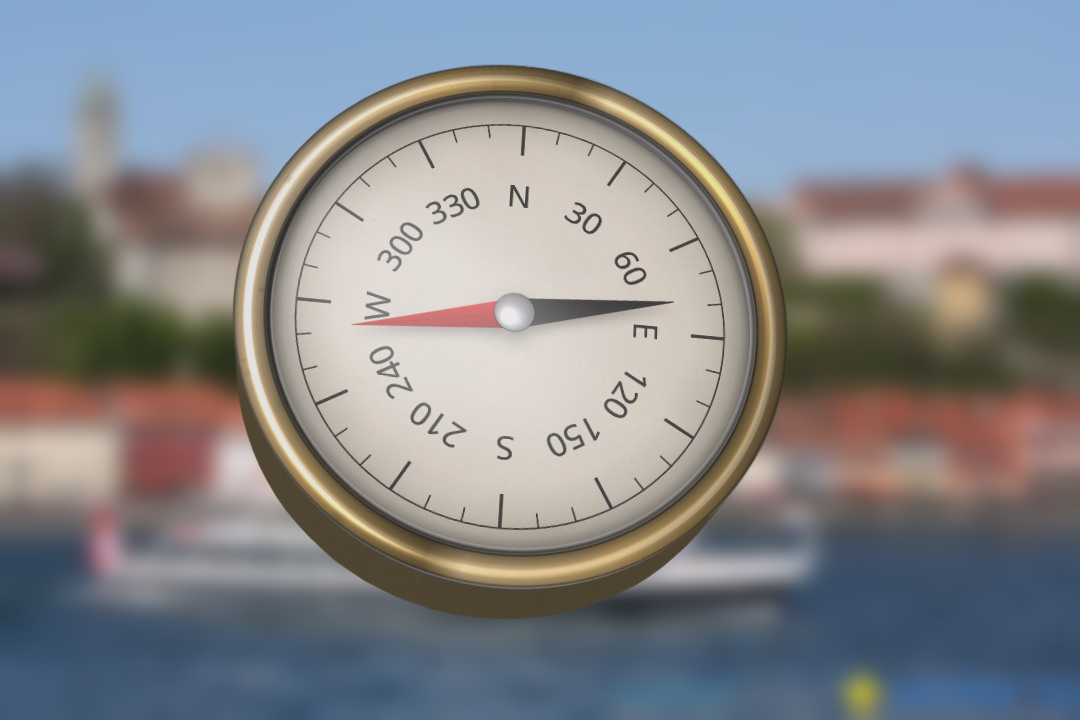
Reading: 260 °
